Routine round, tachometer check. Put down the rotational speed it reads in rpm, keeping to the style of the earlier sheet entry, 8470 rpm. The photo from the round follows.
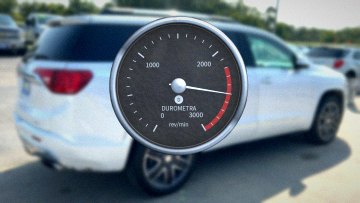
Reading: 2500 rpm
